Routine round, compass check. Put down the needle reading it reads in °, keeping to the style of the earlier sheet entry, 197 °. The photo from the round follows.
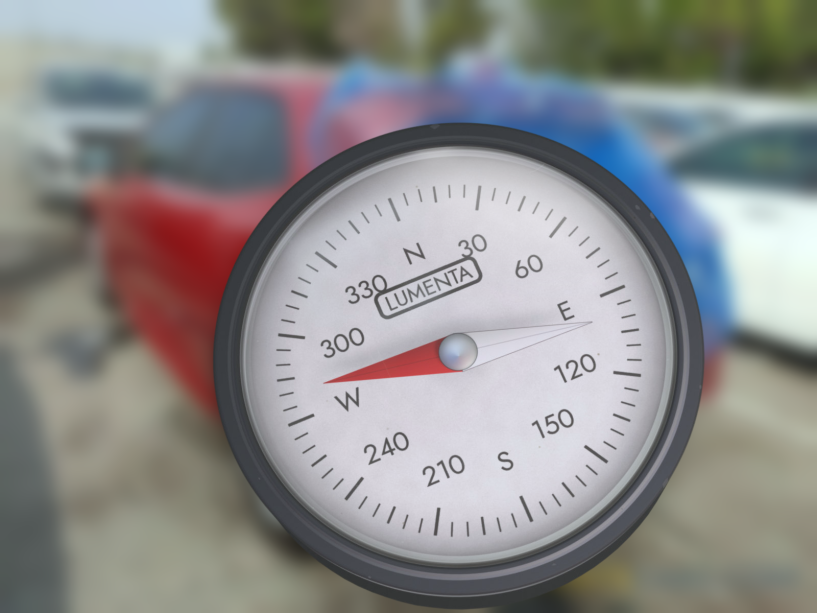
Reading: 280 °
